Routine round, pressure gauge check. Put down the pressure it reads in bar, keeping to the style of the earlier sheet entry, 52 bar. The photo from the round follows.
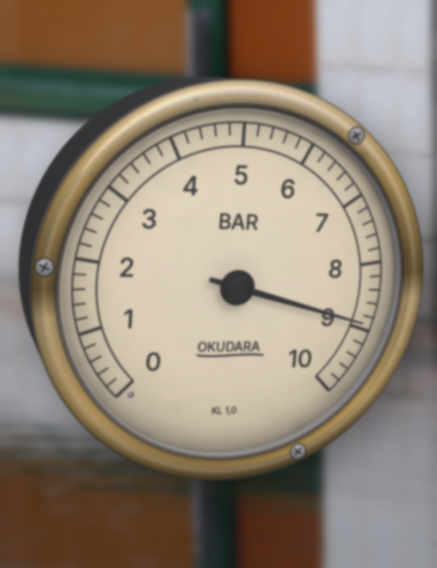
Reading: 8.9 bar
